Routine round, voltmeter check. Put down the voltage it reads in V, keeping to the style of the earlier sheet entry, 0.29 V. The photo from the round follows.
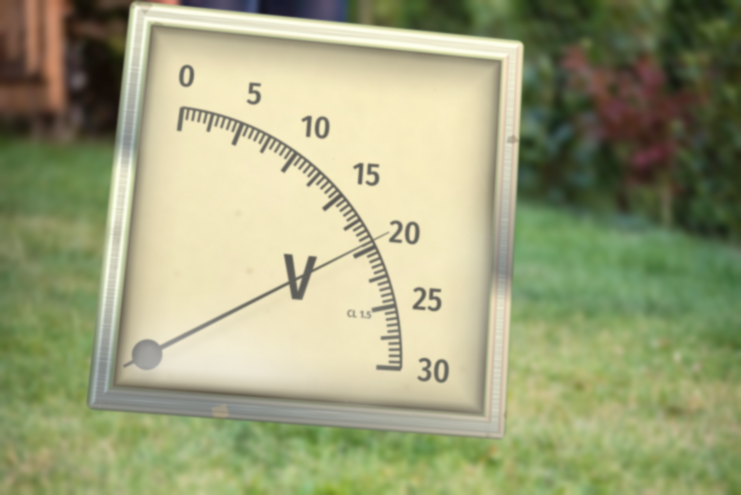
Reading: 19.5 V
